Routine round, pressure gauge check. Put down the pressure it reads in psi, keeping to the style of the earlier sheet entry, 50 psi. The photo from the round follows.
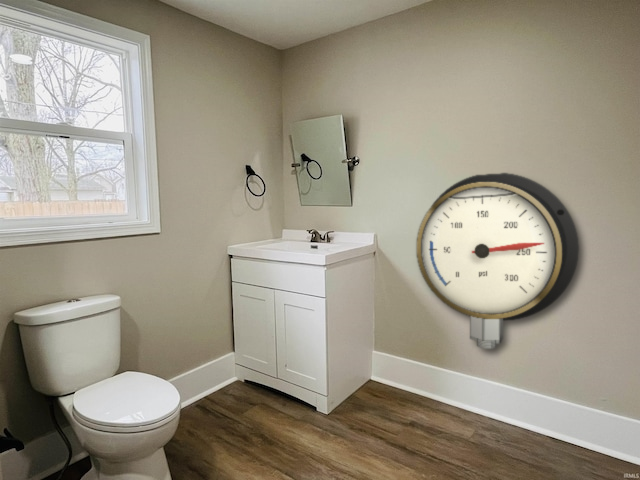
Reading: 240 psi
